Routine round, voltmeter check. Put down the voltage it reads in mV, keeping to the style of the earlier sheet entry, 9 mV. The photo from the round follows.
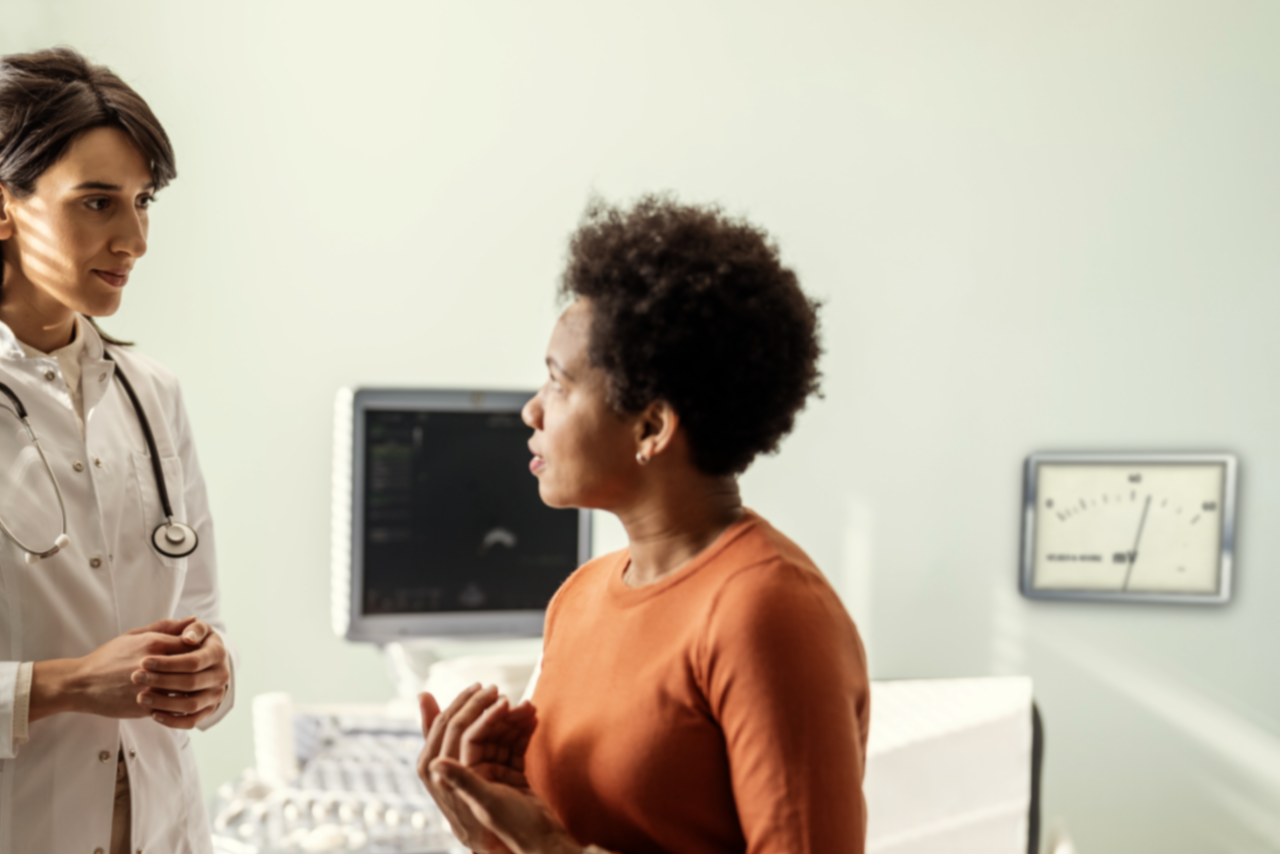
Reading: 45 mV
